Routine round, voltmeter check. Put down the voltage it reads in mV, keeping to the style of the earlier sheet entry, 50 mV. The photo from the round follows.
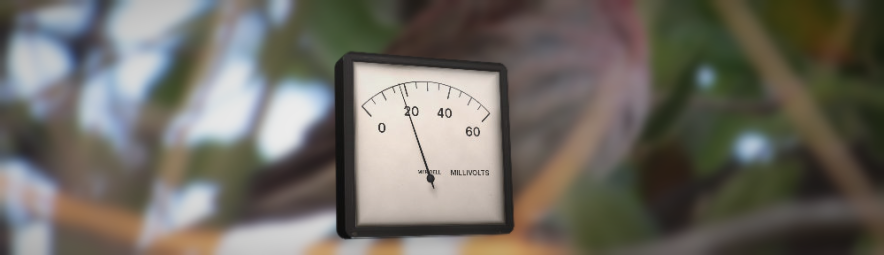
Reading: 17.5 mV
